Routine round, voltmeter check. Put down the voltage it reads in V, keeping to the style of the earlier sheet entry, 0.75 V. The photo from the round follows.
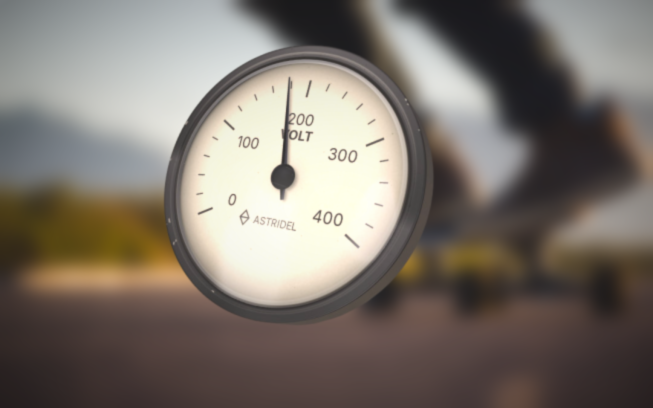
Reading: 180 V
